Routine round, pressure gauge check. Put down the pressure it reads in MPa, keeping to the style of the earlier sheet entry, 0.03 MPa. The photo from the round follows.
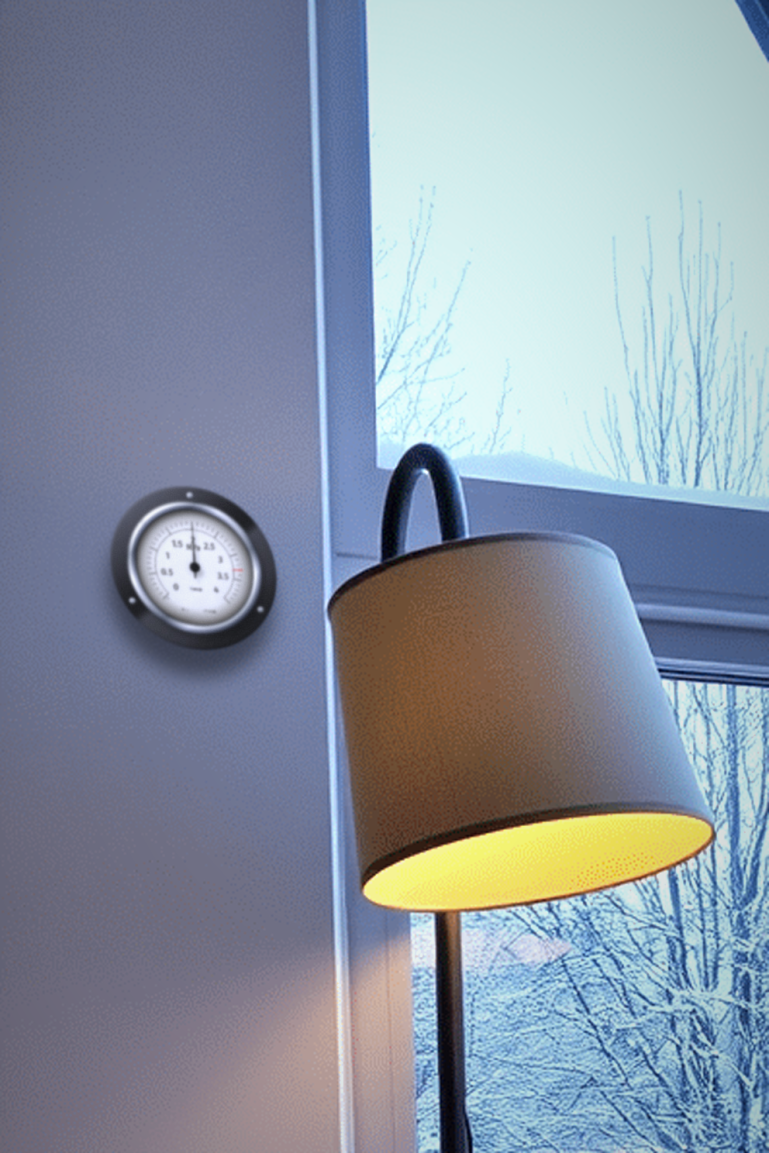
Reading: 2 MPa
